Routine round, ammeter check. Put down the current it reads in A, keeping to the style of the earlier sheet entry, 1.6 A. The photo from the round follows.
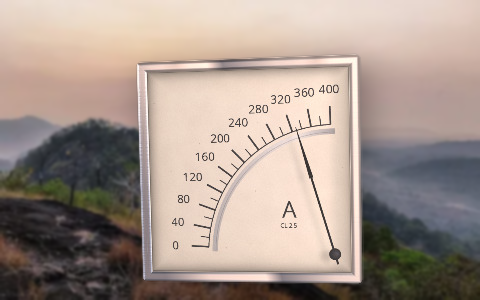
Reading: 330 A
